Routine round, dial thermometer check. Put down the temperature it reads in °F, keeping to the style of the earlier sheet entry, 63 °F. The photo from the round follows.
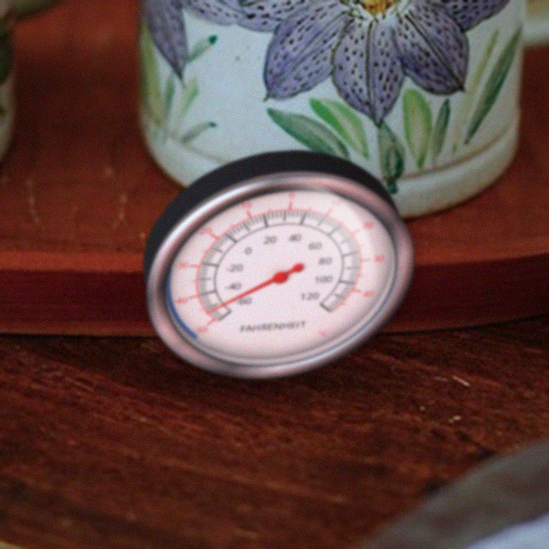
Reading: -50 °F
